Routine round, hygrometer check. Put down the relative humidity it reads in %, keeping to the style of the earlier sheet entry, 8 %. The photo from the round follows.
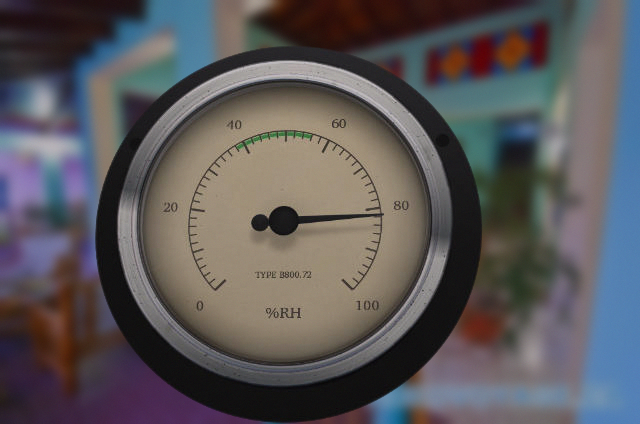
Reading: 82 %
